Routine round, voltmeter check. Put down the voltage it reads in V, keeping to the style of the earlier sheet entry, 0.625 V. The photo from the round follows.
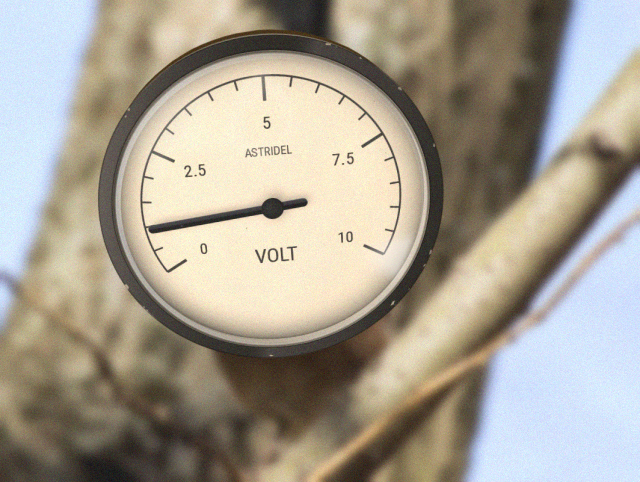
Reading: 1 V
